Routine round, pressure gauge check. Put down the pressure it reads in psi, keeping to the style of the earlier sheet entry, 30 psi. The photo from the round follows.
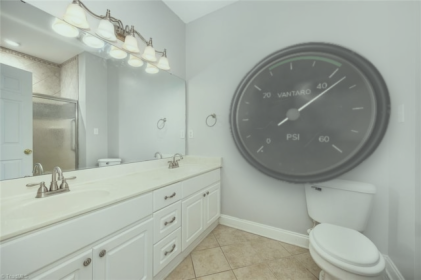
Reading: 42.5 psi
